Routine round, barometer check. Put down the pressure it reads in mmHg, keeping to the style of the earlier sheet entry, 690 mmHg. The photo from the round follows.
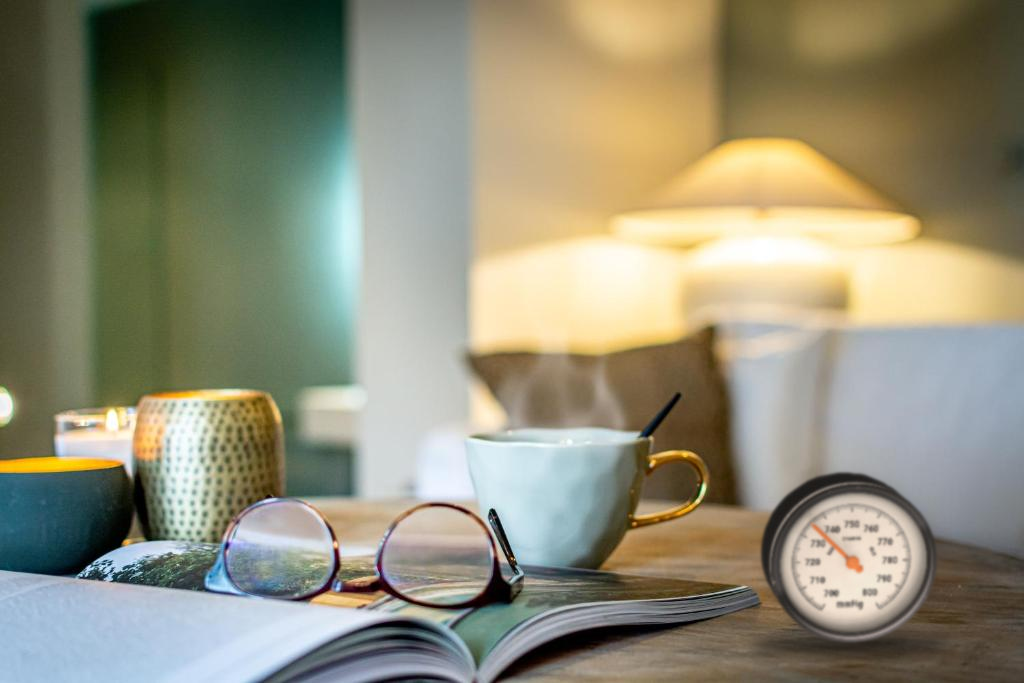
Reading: 735 mmHg
